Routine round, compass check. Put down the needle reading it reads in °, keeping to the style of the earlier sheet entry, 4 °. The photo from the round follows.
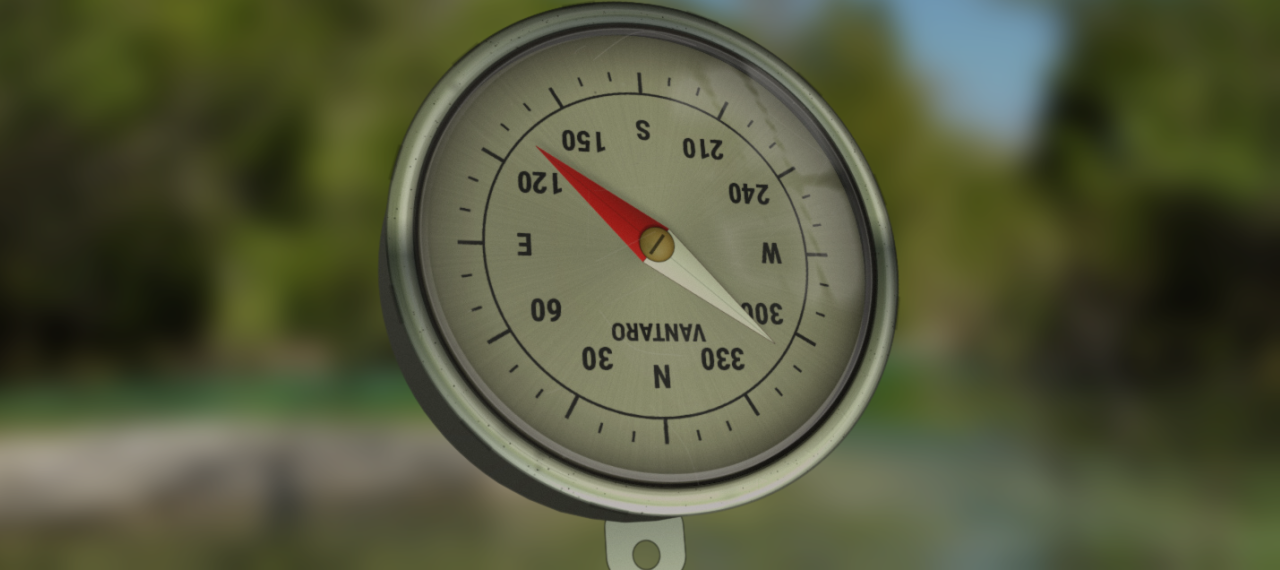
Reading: 130 °
